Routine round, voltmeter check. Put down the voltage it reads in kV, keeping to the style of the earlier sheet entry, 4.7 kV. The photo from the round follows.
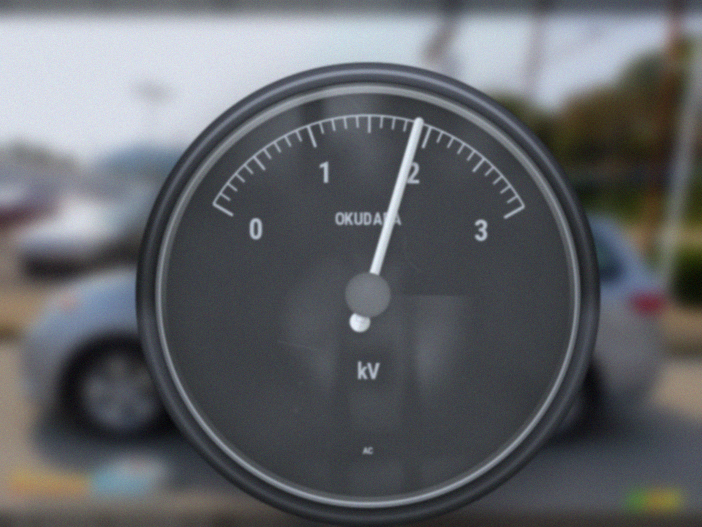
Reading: 1.9 kV
